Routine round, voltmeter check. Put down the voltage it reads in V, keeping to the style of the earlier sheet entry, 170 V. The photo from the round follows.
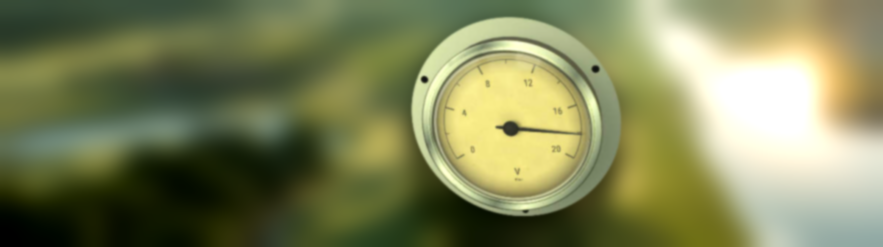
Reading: 18 V
